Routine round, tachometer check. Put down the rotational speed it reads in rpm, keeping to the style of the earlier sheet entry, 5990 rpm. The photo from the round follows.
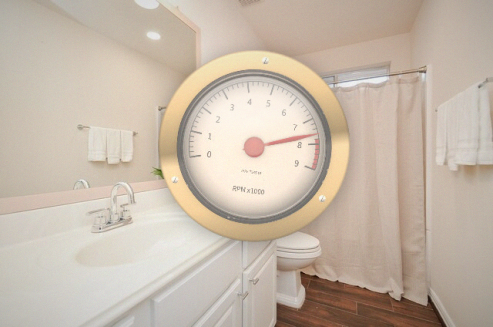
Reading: 7600 rpm
